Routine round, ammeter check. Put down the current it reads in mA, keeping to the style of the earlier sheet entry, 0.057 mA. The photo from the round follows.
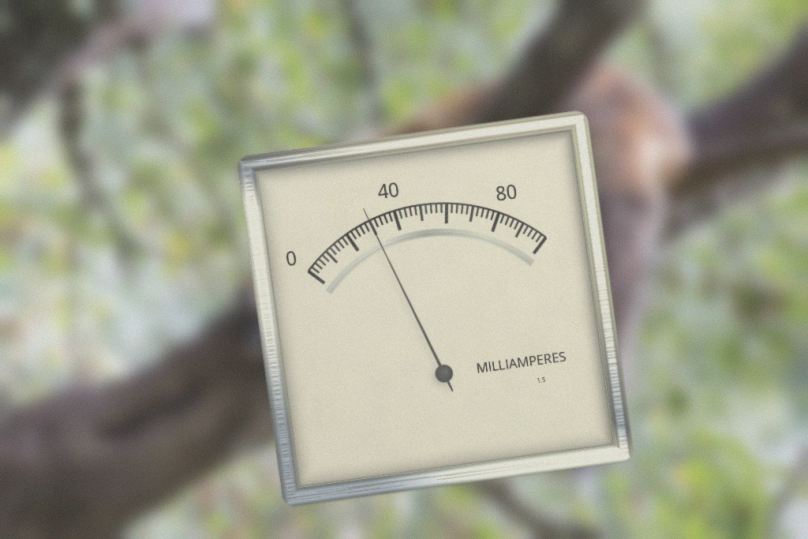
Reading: 30 mA
